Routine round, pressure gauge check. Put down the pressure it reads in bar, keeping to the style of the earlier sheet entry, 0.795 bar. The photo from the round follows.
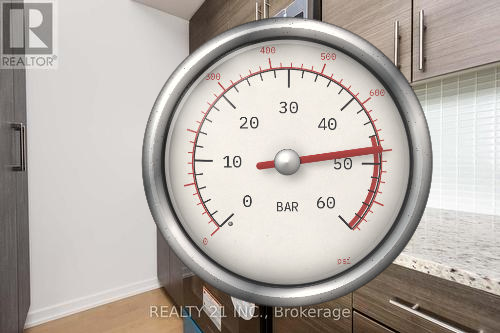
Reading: 48 bar
